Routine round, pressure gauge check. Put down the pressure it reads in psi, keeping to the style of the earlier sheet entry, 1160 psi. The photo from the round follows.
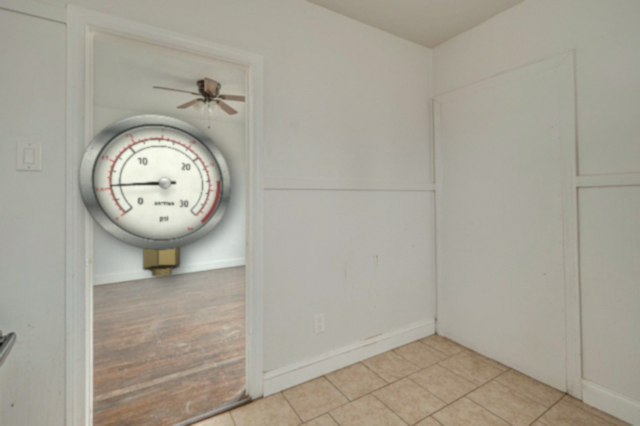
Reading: 4 psi
